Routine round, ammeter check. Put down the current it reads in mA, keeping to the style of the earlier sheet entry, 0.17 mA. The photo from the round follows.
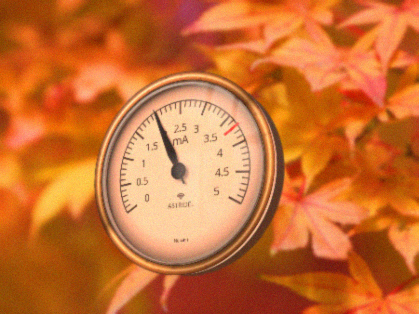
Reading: 2 mA
